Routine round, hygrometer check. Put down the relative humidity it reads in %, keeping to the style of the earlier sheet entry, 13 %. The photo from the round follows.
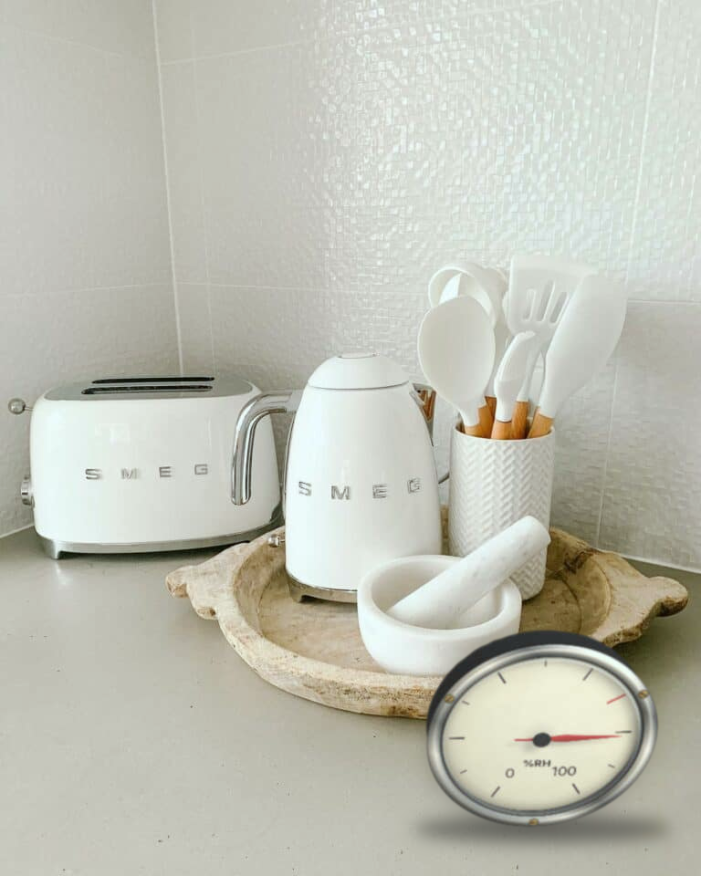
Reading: 80 %
